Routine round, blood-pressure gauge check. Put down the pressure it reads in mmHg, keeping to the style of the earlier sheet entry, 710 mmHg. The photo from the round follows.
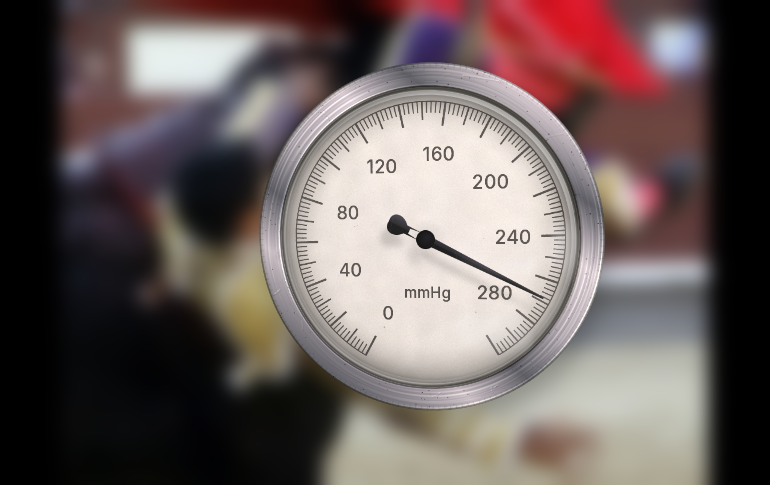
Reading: 268 mmHg
